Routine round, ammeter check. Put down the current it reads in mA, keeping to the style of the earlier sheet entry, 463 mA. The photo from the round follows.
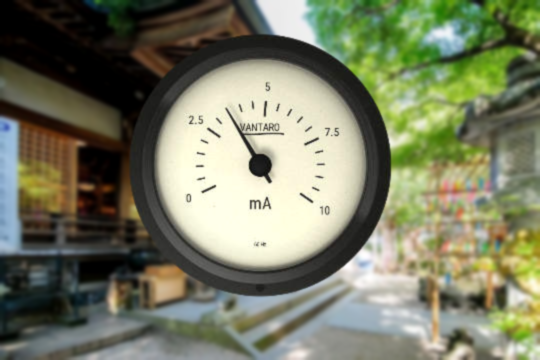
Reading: 3.5 mA
